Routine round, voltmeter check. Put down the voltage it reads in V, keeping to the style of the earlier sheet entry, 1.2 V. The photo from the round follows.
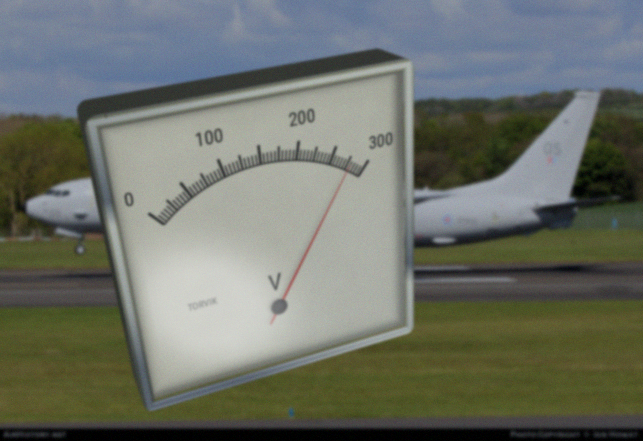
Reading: 275 V
